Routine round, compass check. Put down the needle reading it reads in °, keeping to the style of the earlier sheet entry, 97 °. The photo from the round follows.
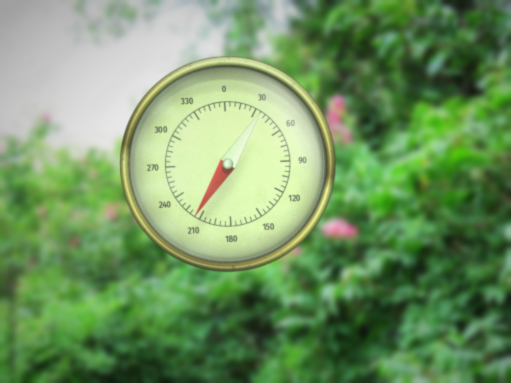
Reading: 215 °
